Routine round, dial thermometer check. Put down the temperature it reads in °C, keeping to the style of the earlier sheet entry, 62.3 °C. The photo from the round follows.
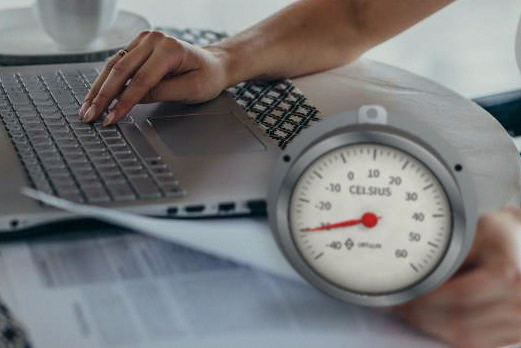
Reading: -30 °C
